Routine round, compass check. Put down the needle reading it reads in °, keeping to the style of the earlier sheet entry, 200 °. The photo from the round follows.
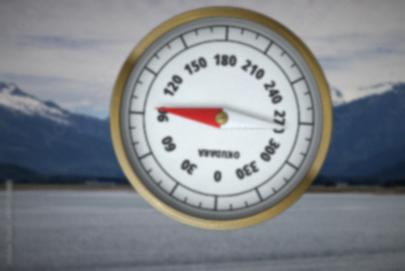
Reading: 95 °
